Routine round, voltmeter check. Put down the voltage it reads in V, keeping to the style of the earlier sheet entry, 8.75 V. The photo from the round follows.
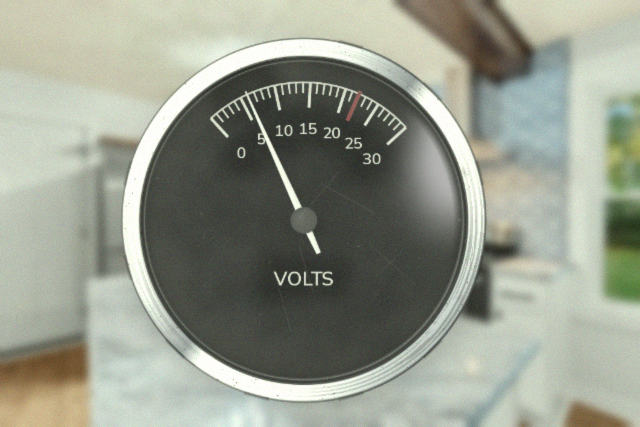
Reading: 6 V
